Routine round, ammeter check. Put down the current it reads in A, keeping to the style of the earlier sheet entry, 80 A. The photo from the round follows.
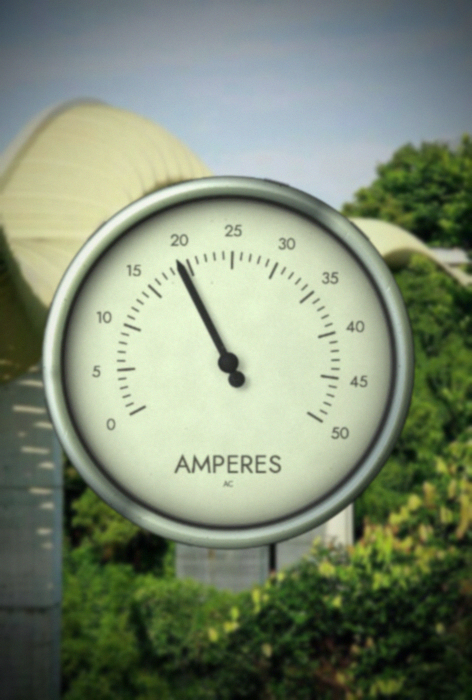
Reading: 19 A
